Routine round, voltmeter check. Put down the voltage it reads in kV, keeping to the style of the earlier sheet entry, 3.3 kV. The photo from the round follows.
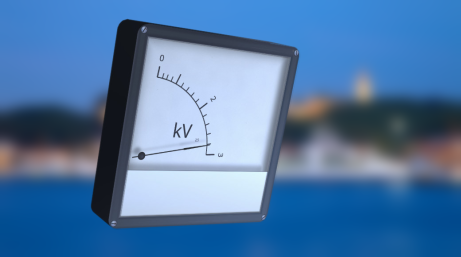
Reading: 2.8 kV
